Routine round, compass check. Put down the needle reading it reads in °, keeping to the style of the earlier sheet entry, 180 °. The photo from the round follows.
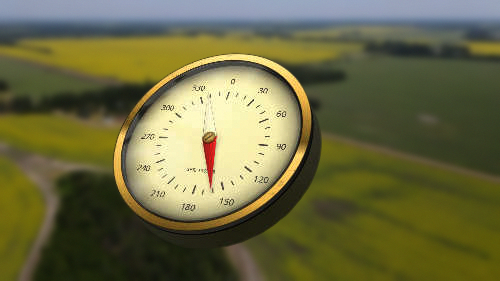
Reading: 160 °
